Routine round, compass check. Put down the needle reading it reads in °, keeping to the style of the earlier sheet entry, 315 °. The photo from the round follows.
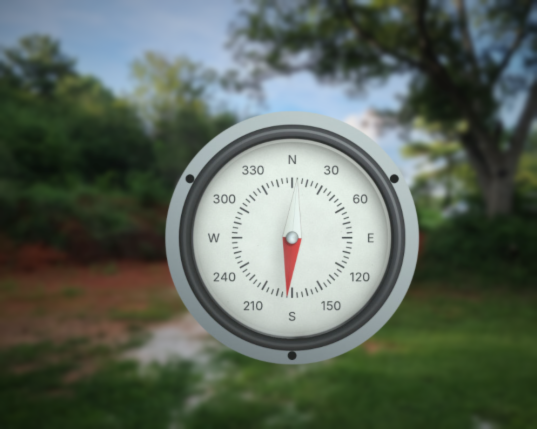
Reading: 185 °
